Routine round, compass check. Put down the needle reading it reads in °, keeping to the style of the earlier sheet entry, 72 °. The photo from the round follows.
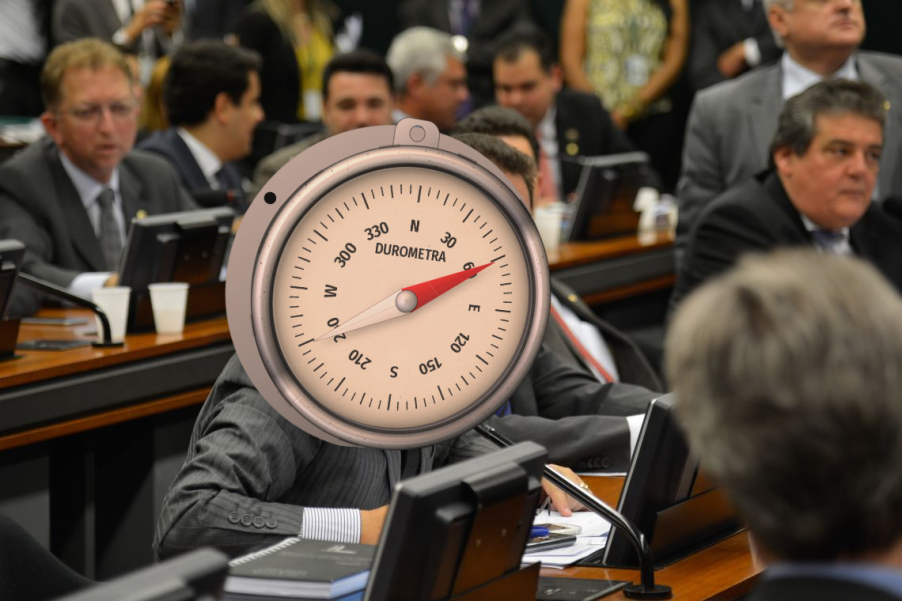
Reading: 60 °
